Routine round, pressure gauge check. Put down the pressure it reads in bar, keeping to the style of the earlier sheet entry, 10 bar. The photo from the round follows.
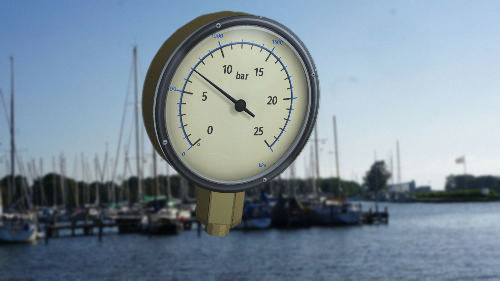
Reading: 7 bar
